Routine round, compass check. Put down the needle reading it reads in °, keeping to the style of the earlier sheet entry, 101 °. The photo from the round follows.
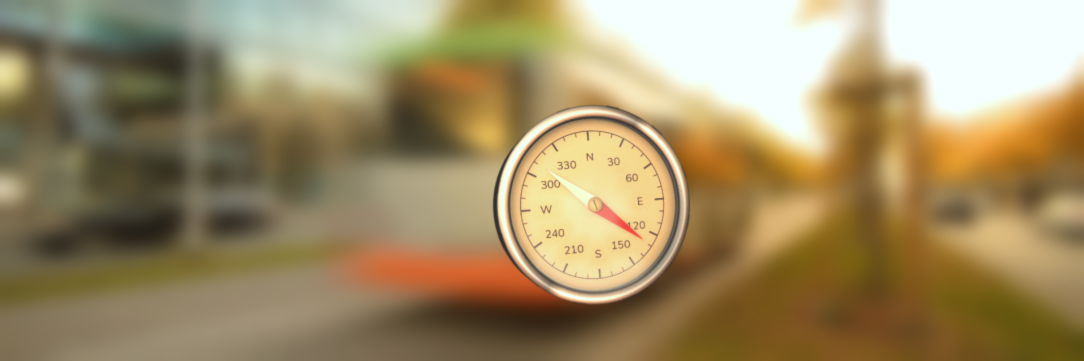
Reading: 130 °
